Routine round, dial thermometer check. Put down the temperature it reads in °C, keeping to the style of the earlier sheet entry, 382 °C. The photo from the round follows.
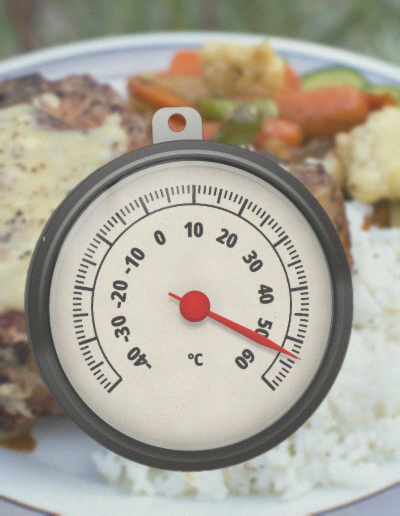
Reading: 53 °C
